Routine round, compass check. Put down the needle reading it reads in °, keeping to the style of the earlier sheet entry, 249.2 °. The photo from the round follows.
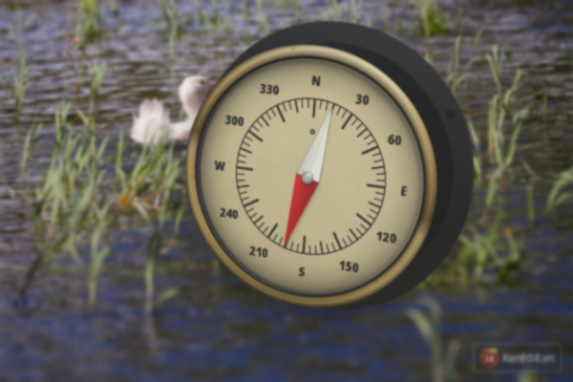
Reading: 195 °
